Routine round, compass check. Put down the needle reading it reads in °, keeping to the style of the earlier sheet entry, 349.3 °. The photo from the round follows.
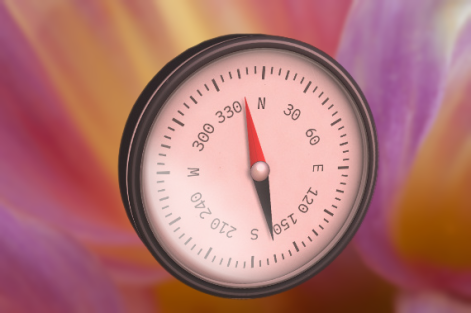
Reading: 345 °
